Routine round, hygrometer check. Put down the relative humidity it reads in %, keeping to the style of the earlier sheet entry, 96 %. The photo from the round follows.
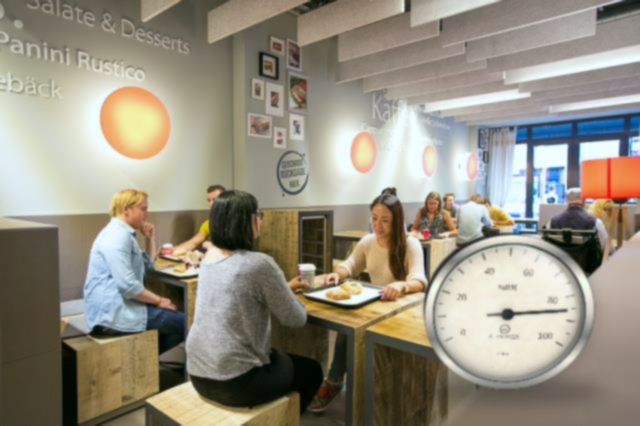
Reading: 85 %
